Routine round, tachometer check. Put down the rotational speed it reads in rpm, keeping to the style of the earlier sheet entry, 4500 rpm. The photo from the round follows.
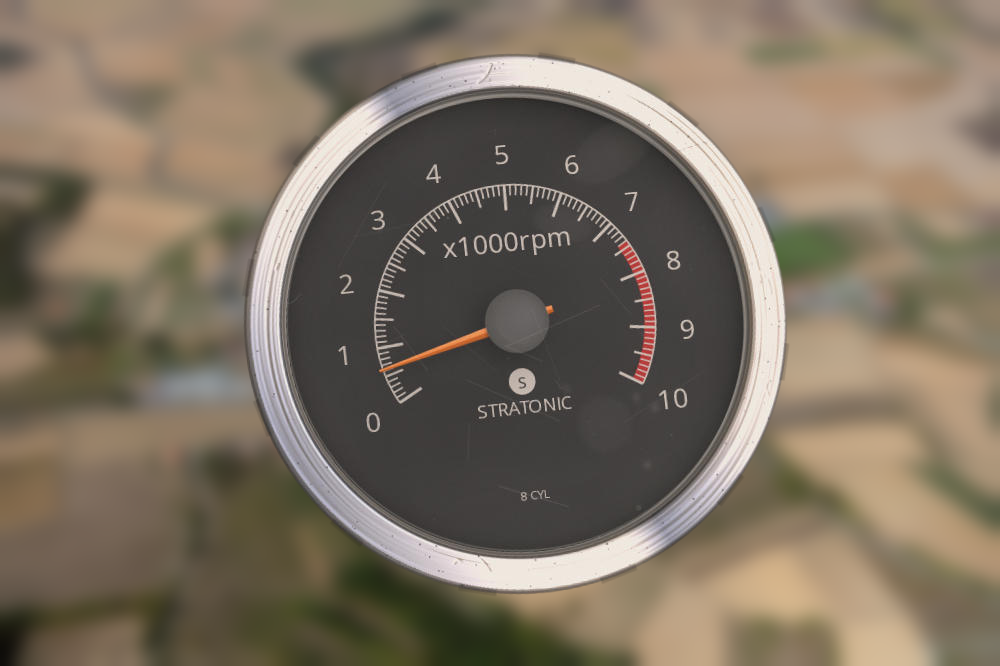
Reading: 600 rpm
